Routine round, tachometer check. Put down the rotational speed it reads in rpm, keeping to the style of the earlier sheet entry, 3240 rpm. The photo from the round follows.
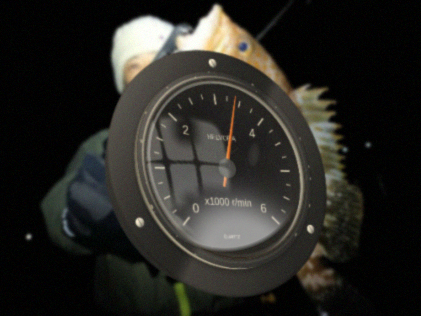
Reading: 3375 rpm
